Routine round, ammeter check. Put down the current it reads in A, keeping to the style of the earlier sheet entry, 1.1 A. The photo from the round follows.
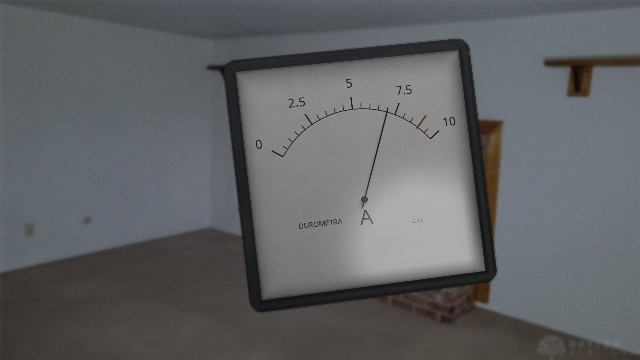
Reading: 7 A
